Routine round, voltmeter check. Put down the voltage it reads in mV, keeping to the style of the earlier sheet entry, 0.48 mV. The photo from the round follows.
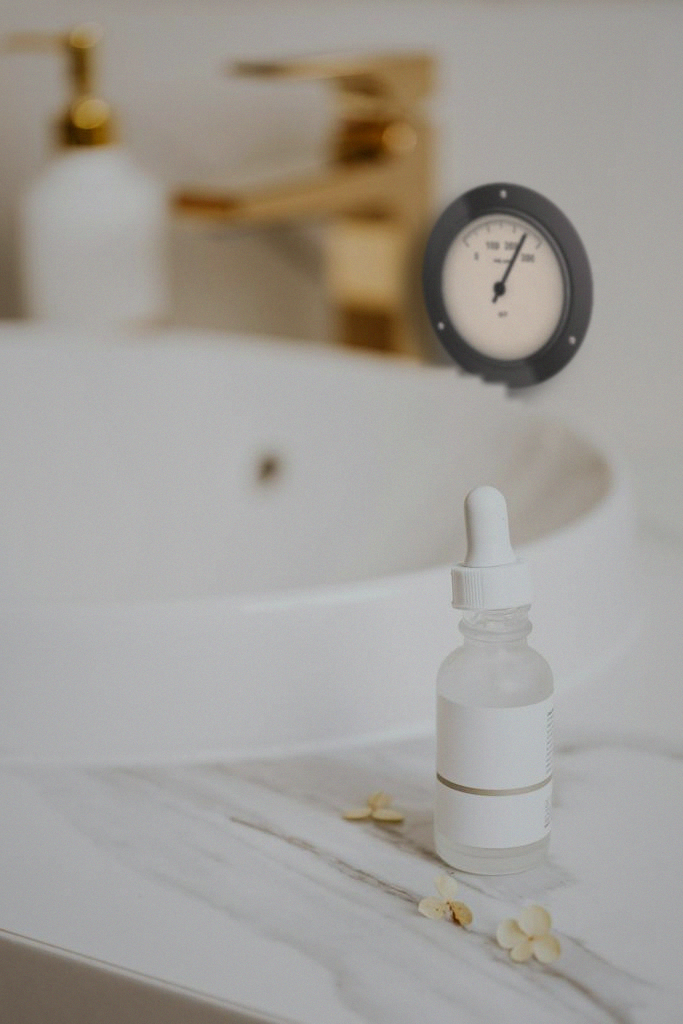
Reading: 250 mV
